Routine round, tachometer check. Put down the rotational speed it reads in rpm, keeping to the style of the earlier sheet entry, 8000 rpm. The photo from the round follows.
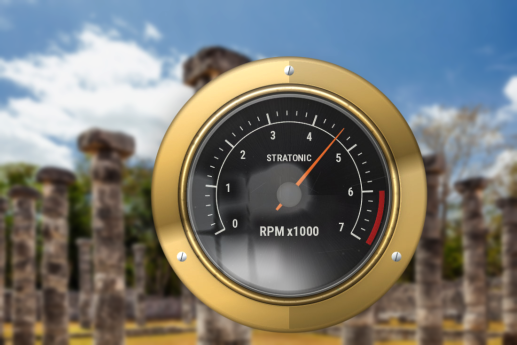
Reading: 4600 rpm
